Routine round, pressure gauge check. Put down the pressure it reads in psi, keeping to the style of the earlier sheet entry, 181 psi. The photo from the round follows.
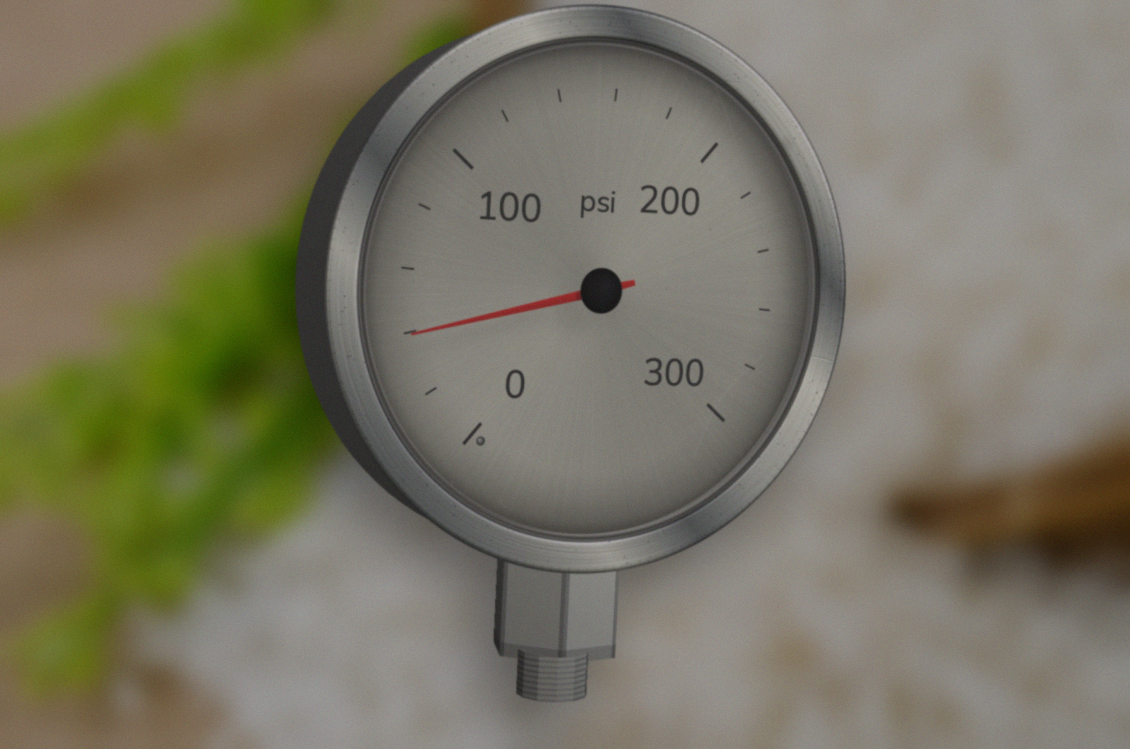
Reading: 40 psi
